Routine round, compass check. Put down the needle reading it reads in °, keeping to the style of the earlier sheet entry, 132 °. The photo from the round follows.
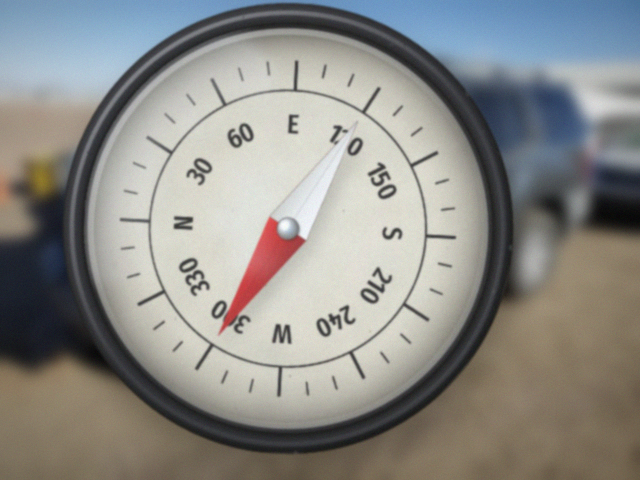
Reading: 300 °
